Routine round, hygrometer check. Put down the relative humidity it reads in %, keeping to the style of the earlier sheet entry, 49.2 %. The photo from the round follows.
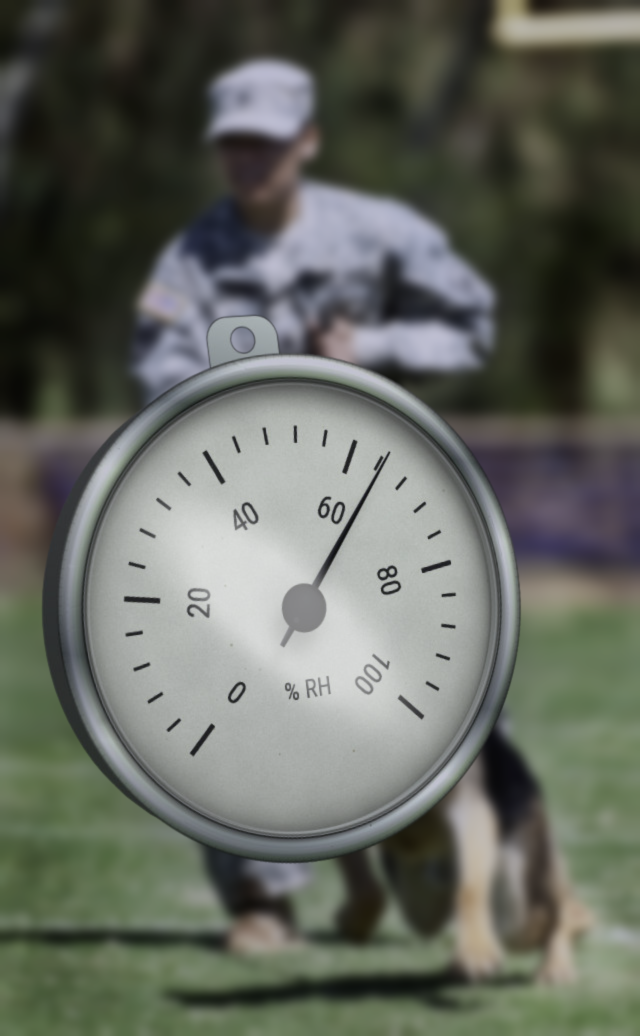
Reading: 64 %
